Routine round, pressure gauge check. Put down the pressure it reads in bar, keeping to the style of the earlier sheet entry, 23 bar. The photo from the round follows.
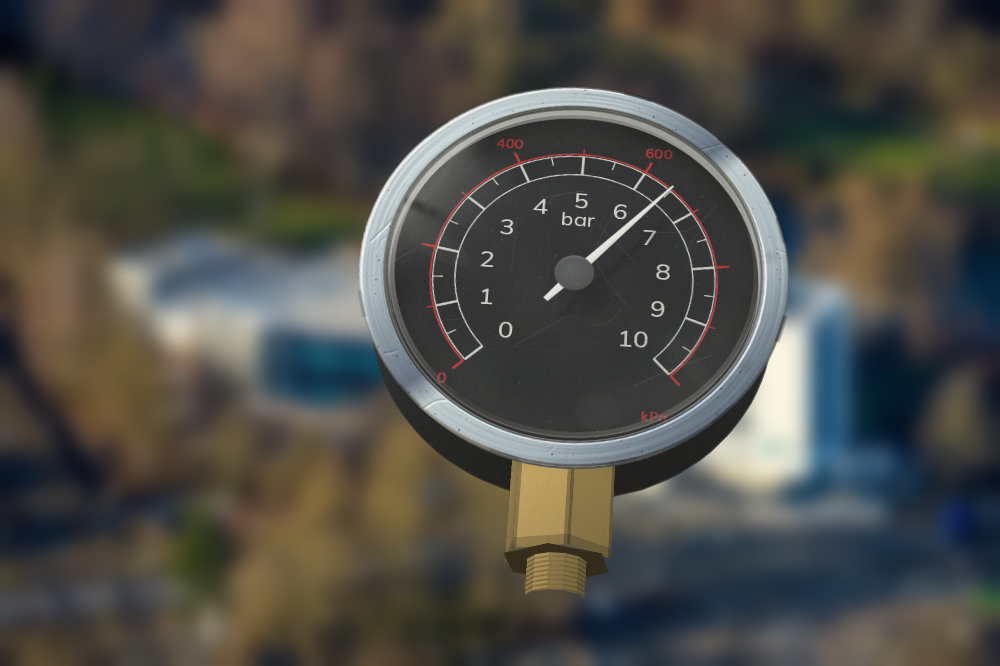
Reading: 6.5 bar
